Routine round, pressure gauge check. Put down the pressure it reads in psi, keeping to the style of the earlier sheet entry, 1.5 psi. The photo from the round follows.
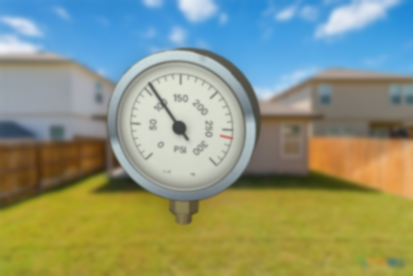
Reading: 110 psi
